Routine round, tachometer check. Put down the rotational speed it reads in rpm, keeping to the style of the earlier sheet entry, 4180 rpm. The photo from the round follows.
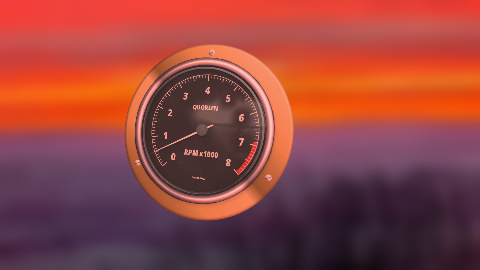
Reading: 500 rpm
